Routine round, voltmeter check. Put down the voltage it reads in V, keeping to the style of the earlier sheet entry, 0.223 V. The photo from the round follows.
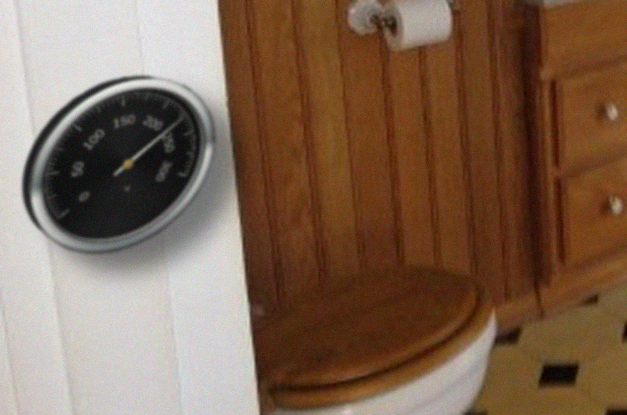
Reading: 225 V
